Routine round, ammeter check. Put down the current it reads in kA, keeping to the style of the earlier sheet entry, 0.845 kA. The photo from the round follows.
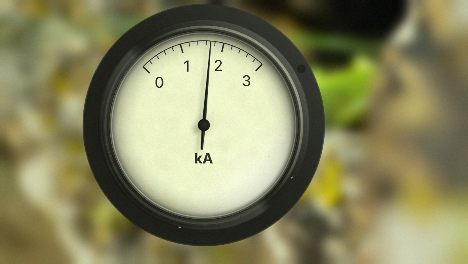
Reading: 1.7 kA
